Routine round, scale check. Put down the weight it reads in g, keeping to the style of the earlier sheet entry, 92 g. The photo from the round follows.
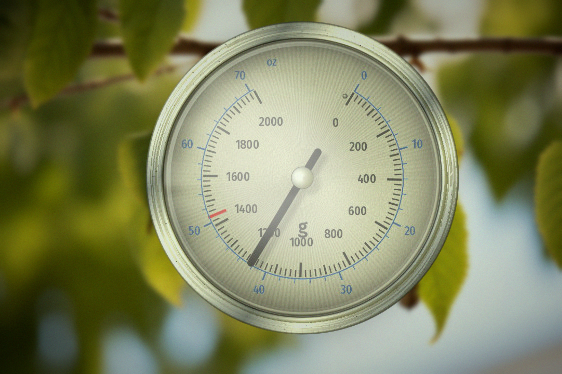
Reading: 1200 g
